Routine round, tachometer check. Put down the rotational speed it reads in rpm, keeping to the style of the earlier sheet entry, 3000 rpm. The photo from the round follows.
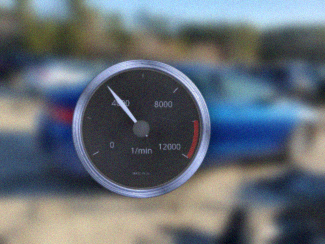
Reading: 4000 rpm
